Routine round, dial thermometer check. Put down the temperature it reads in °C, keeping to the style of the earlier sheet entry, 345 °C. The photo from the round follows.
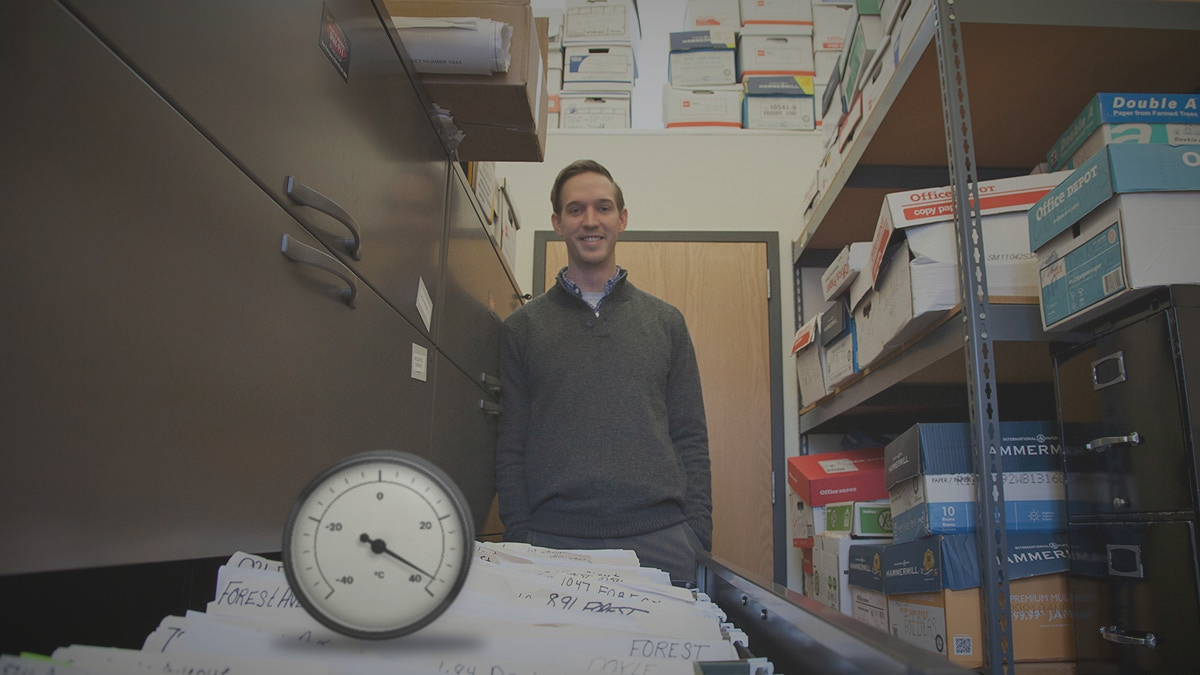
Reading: 36 °C
